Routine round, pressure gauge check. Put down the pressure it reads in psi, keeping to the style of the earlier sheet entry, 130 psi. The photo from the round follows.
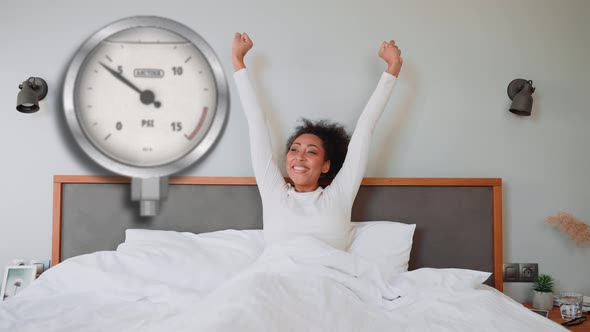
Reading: 4.5 psi
